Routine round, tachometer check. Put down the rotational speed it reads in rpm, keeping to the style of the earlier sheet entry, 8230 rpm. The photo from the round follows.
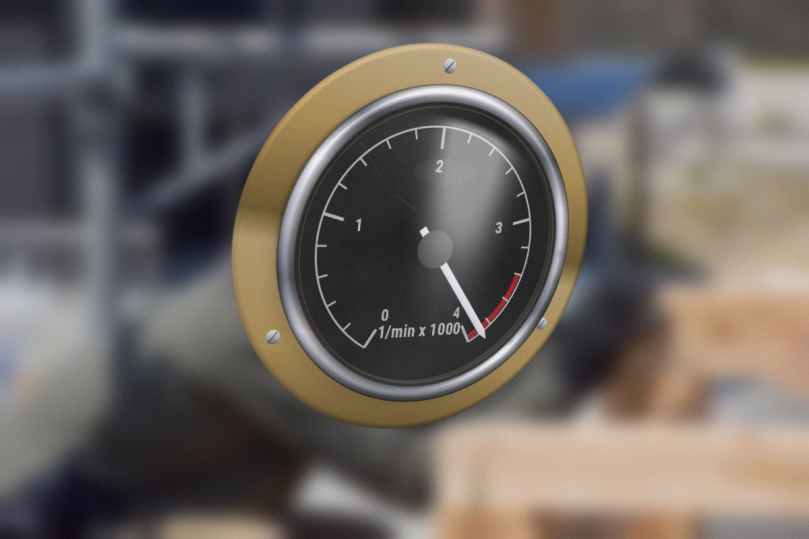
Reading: 3900 rpm
